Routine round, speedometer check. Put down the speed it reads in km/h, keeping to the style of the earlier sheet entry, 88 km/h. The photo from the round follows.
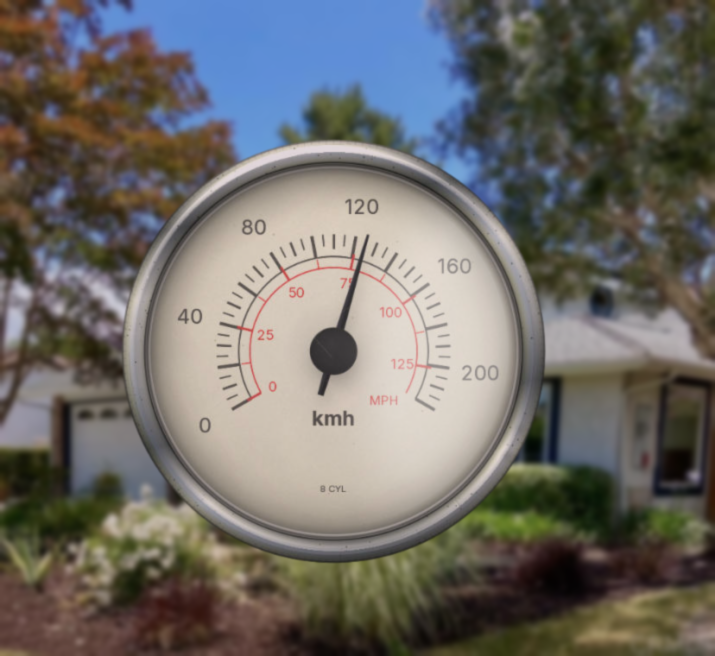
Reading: 125 km/h
